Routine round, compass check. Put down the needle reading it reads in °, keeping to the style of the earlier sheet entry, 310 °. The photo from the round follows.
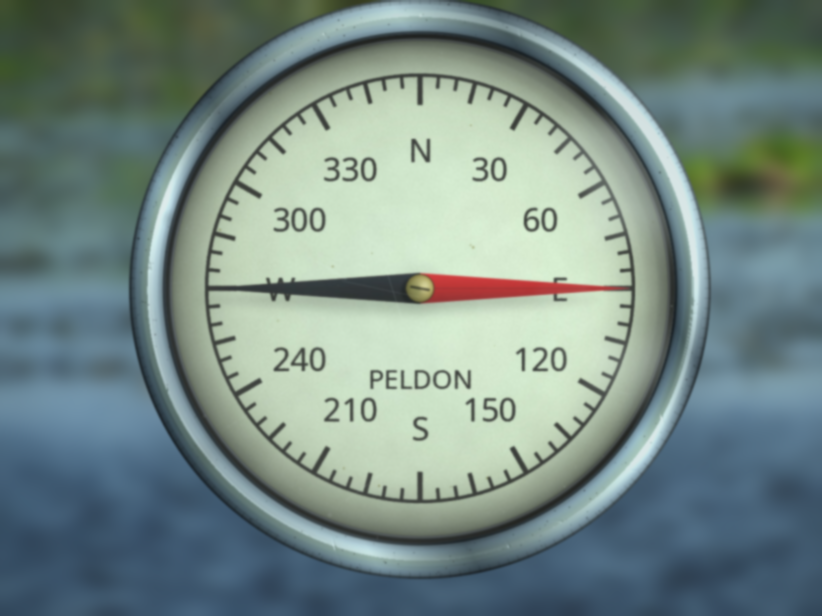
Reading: 90 °
